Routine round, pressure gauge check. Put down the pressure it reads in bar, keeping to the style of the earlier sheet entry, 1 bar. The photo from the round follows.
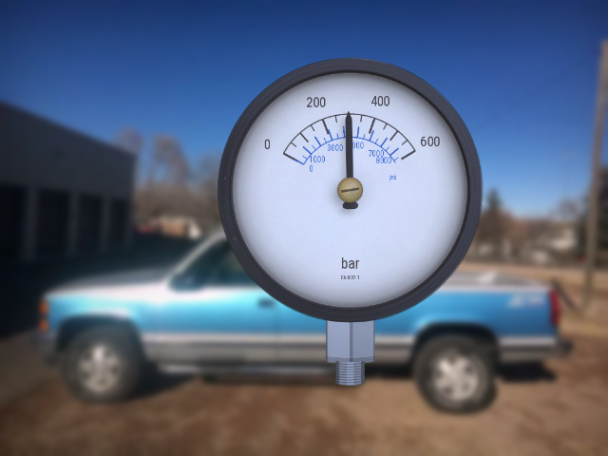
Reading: 300 bar
